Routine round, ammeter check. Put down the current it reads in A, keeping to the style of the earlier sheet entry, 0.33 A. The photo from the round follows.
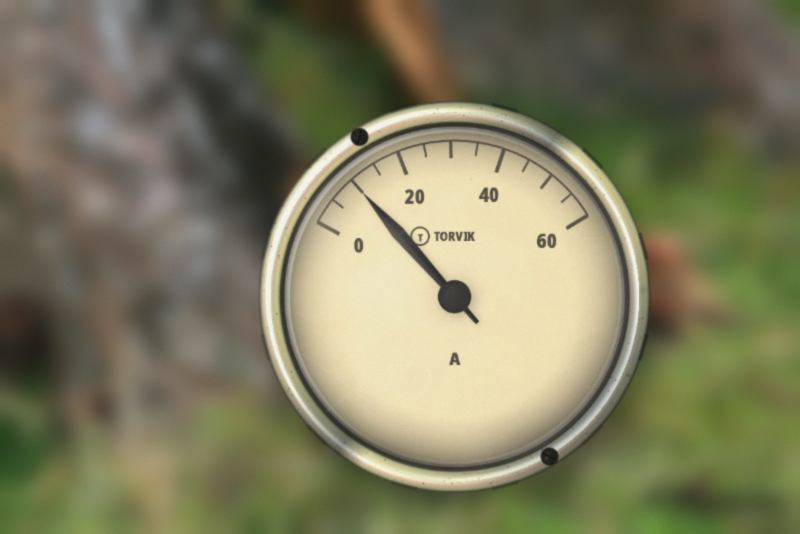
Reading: 10 A
